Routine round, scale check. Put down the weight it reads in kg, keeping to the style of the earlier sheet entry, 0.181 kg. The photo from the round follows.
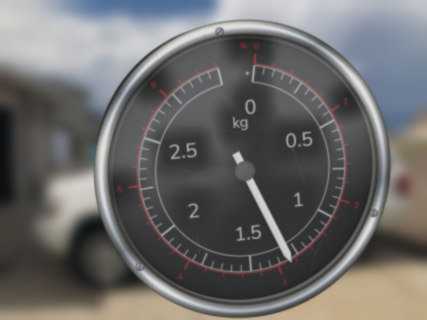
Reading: 1.3 kg
